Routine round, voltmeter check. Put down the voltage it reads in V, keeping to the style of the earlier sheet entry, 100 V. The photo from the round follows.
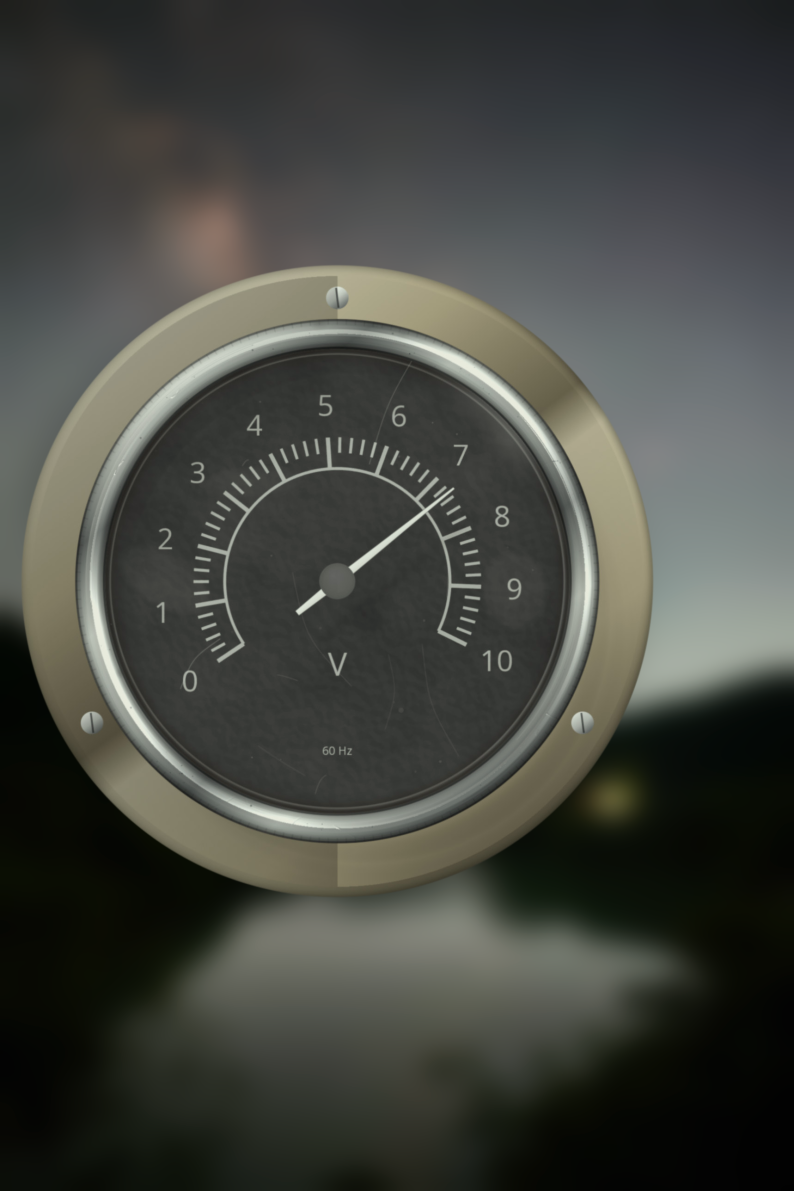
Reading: 7.3 V
